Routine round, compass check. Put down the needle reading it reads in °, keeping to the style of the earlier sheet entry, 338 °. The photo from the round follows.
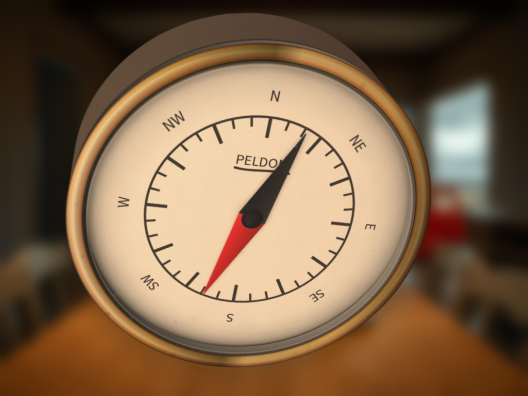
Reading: 200 °
